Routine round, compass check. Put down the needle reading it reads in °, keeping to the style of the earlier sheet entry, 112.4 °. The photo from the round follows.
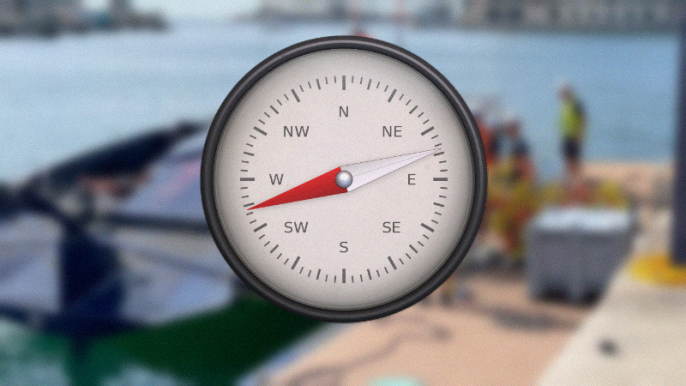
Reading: 252.5 °
